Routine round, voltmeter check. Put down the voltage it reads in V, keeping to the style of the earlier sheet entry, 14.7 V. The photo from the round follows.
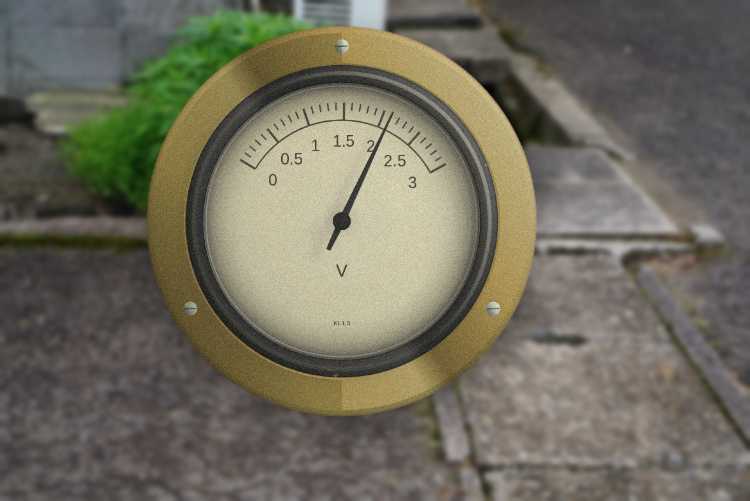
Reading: 2.1 V
